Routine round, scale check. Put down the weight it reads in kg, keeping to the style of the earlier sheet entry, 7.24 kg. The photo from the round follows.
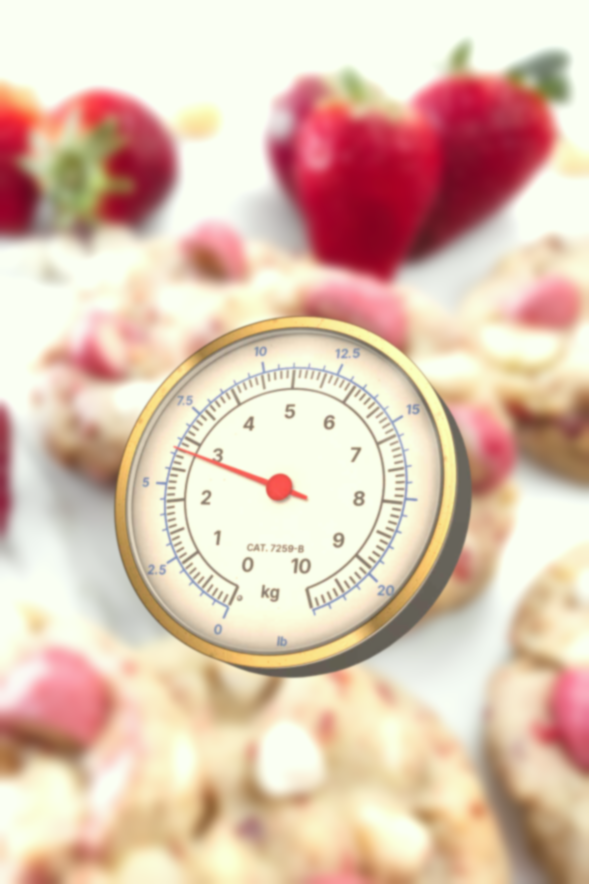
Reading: 2.8 kg
